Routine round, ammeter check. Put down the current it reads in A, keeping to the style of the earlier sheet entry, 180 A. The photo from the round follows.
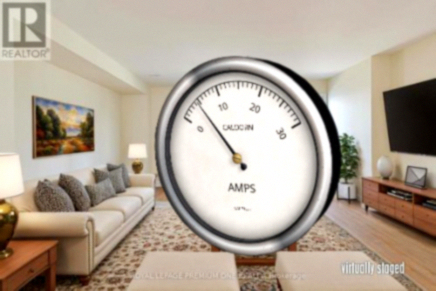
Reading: 5 A
